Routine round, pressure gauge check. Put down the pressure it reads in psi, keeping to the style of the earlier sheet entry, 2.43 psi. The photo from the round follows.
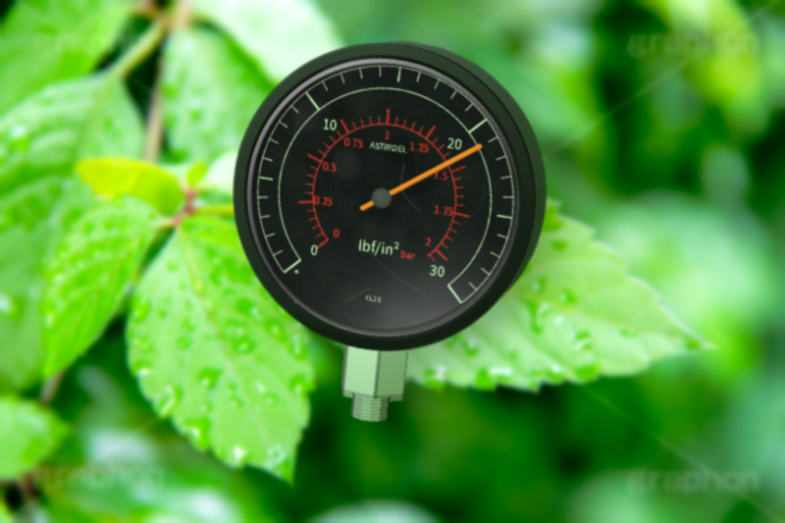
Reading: 21 psi
